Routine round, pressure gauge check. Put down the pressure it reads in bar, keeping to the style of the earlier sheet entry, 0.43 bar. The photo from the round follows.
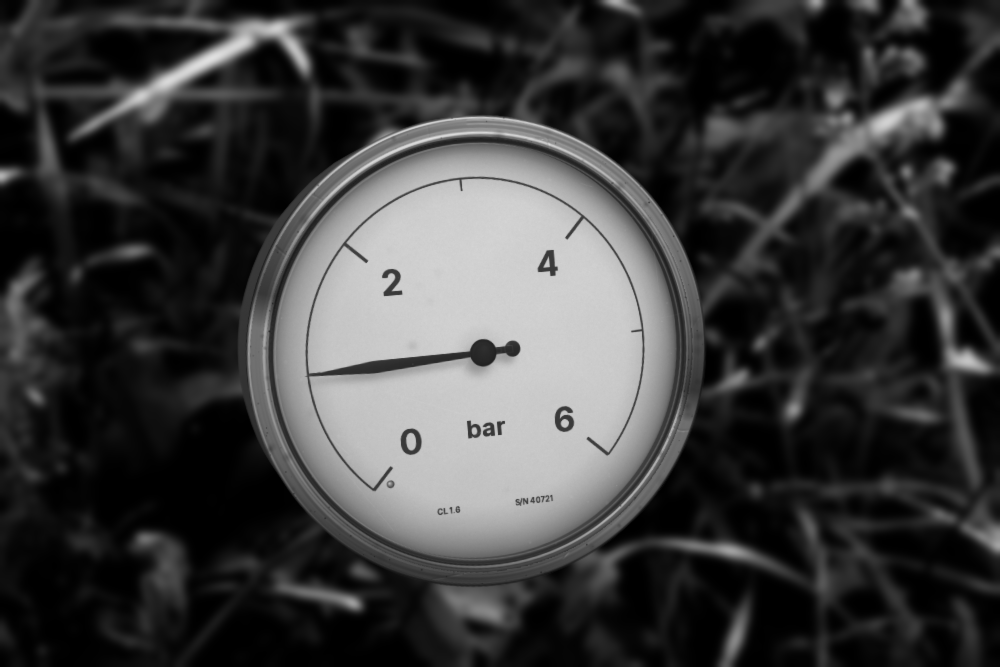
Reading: 1 bar
